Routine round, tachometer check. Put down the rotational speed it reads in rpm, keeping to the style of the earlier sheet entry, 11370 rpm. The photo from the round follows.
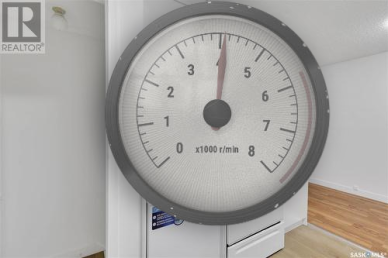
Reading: 4100 rpm
